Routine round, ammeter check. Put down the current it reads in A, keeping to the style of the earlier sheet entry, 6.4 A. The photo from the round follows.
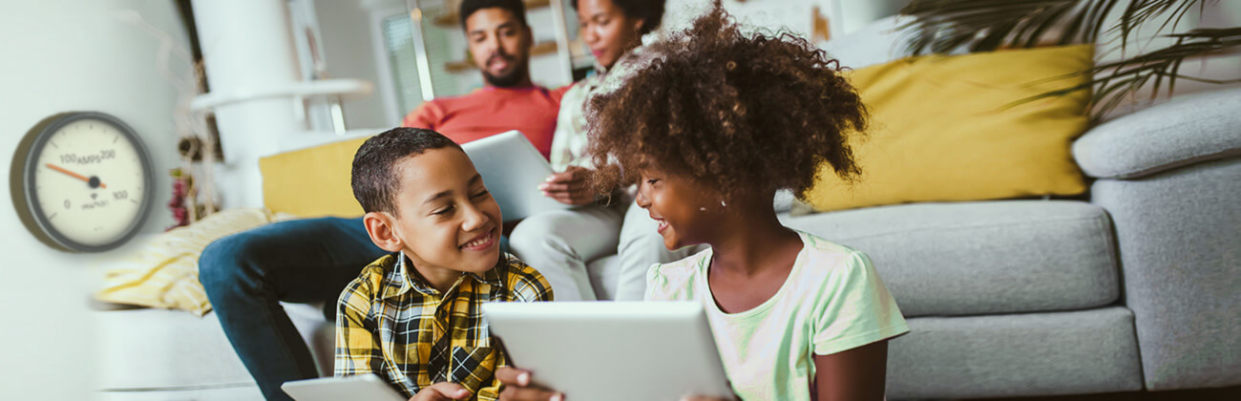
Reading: 70 A
